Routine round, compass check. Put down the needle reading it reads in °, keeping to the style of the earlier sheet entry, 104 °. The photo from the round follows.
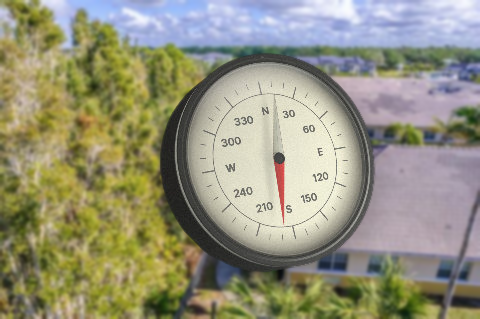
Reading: 190 °
